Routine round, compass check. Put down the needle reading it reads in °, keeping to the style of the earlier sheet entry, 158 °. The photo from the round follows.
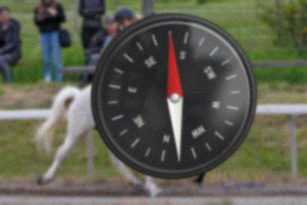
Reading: 165 °
